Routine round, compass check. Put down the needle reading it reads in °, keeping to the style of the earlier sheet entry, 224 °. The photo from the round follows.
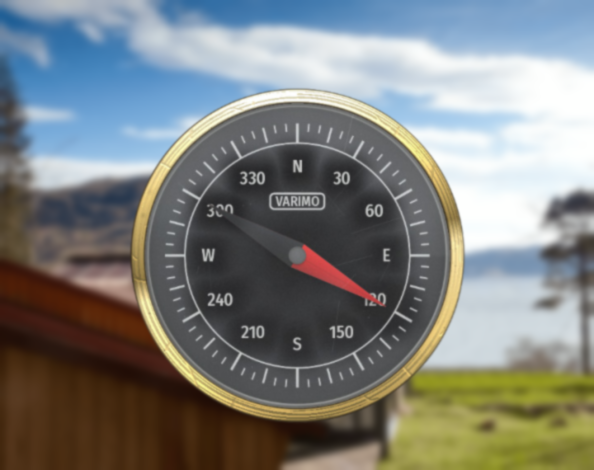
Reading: 120 °
